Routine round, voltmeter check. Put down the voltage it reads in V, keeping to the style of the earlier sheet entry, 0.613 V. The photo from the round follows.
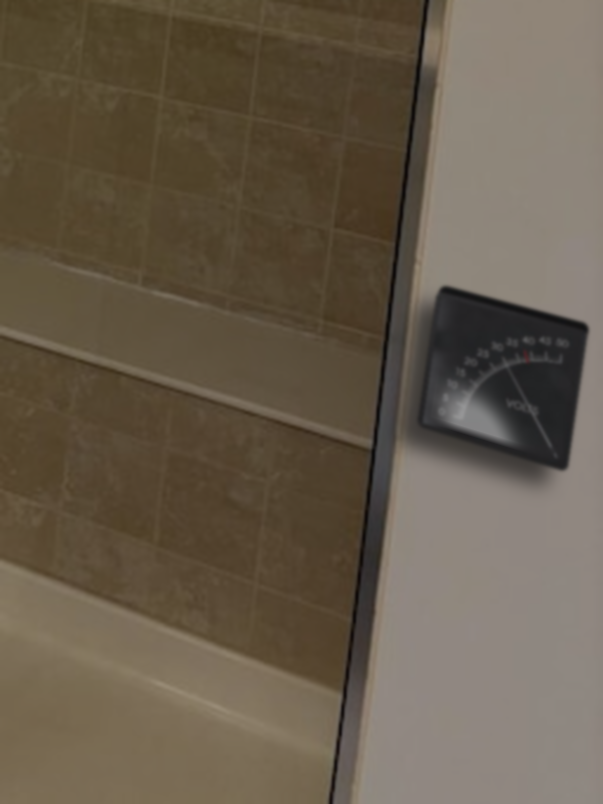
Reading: 30 V
